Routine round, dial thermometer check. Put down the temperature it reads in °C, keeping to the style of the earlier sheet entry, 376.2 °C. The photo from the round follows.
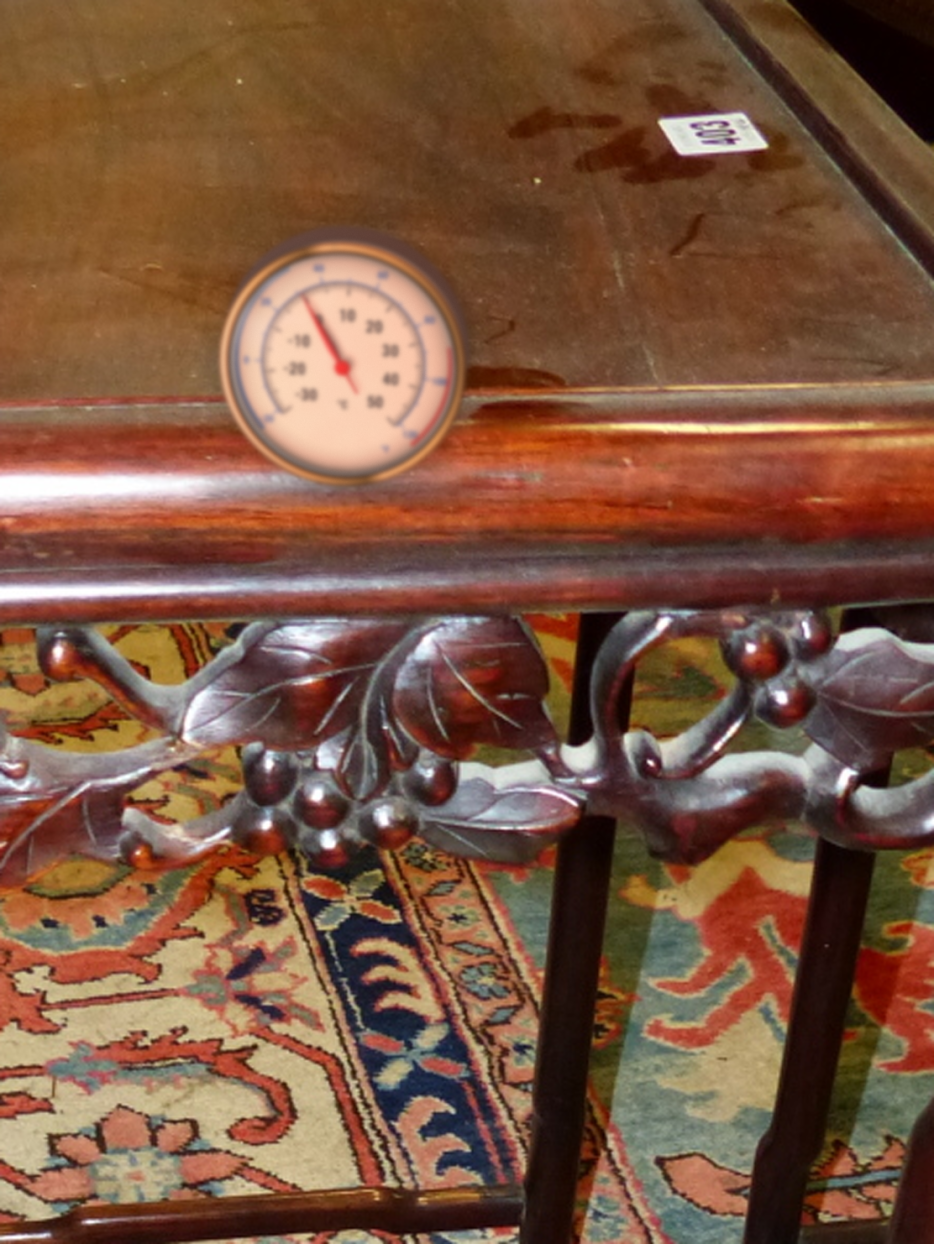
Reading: 0 °C
